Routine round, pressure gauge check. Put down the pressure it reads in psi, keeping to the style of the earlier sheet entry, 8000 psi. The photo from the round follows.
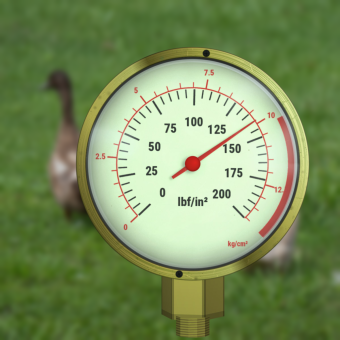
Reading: 140 psi
